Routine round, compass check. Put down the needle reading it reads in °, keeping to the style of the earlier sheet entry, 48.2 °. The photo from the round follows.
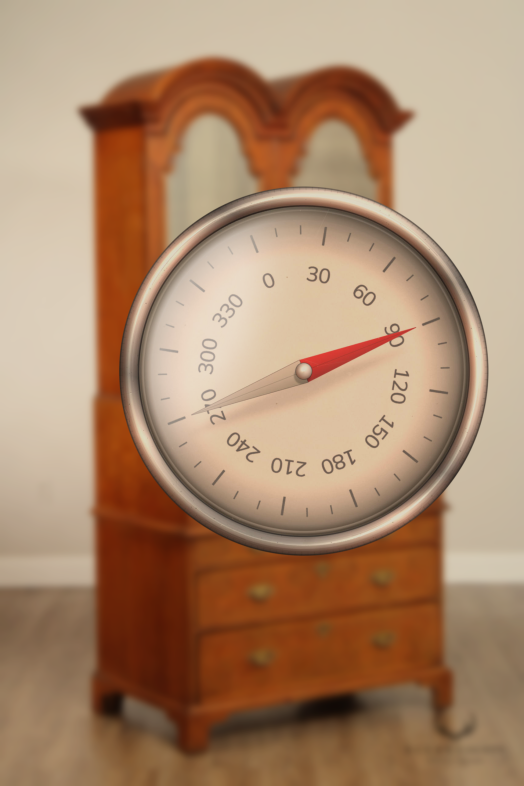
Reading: 90 °
